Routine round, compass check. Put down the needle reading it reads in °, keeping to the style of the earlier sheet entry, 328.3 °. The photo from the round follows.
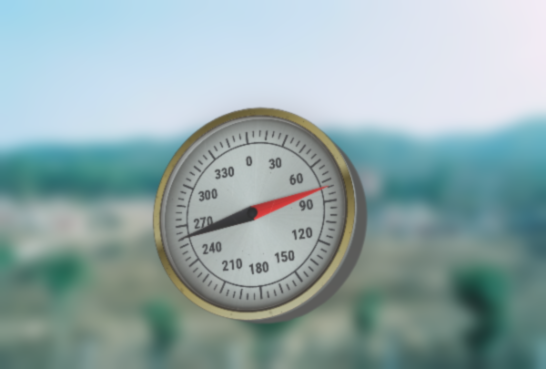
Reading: 80 °
